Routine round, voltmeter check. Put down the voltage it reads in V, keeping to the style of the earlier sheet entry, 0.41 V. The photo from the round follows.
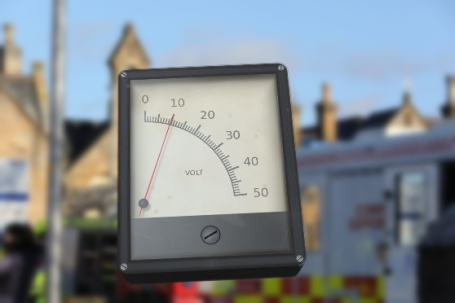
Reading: 10 V
